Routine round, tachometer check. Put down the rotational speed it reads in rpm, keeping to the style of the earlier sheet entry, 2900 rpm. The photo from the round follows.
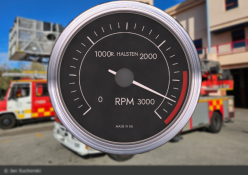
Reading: 2750 rpm
